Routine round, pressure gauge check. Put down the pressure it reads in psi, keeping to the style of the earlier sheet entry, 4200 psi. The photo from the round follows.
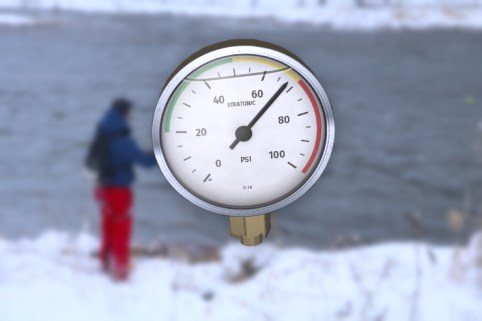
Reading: 67.5 psi
